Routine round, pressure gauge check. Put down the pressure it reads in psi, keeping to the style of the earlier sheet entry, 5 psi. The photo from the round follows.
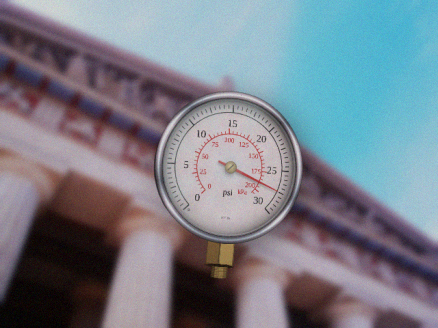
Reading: 27.5 psi
